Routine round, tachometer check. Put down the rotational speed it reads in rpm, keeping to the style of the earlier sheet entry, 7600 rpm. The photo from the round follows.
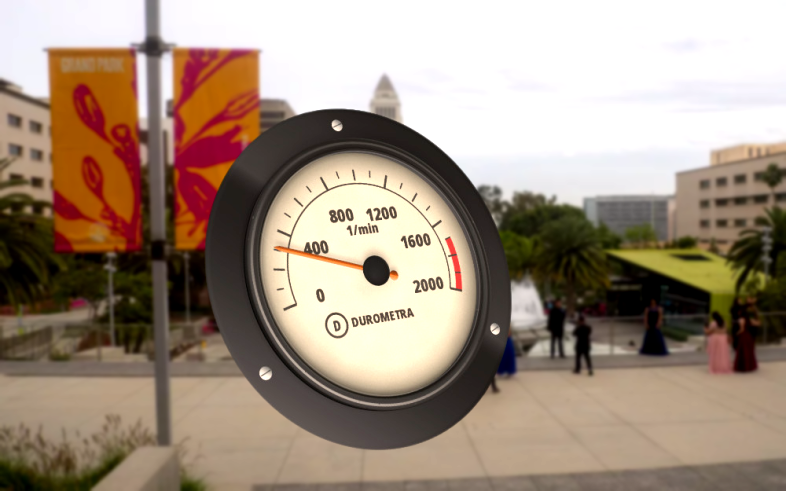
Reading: 300 rpm
